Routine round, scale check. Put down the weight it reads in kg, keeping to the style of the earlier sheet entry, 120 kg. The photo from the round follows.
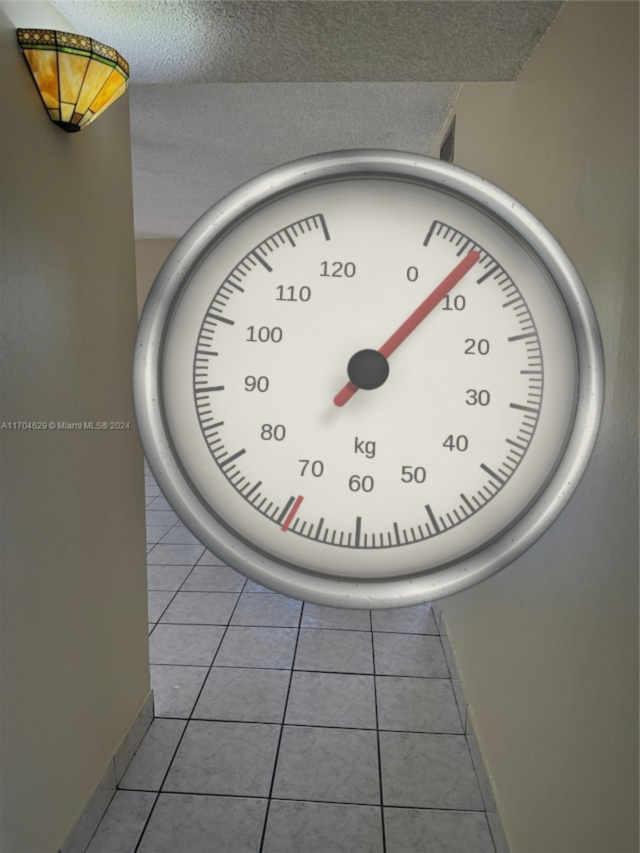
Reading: 7 kg
